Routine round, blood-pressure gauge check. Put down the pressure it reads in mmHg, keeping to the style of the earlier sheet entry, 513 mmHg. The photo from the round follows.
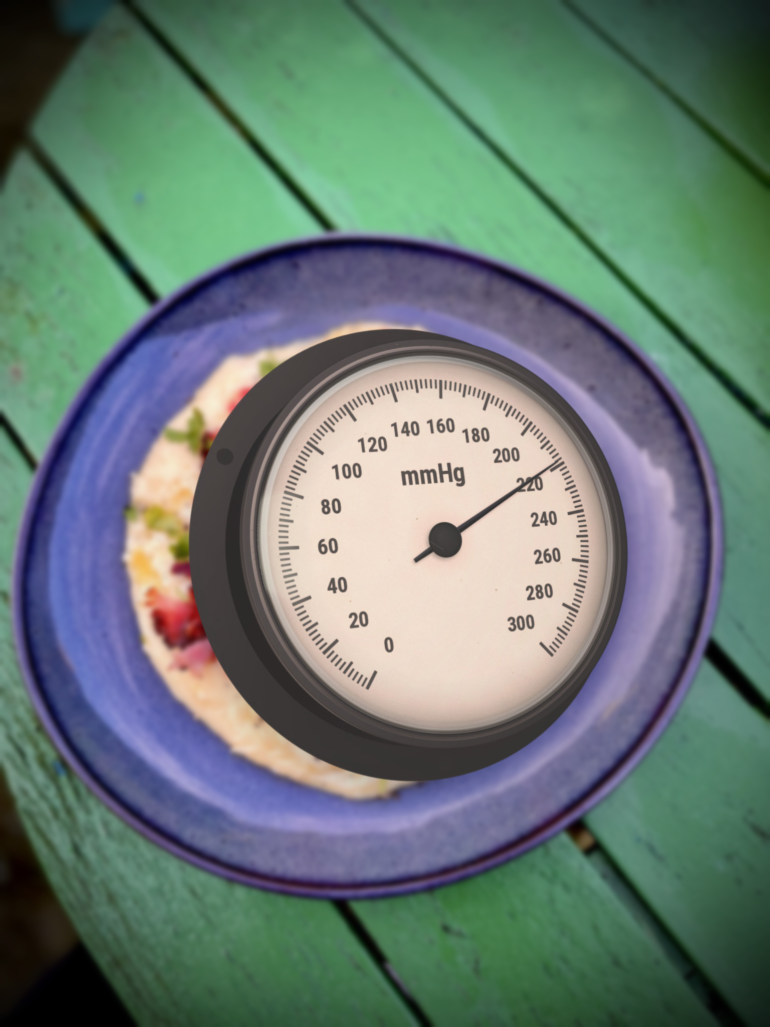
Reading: 218 mmHg
